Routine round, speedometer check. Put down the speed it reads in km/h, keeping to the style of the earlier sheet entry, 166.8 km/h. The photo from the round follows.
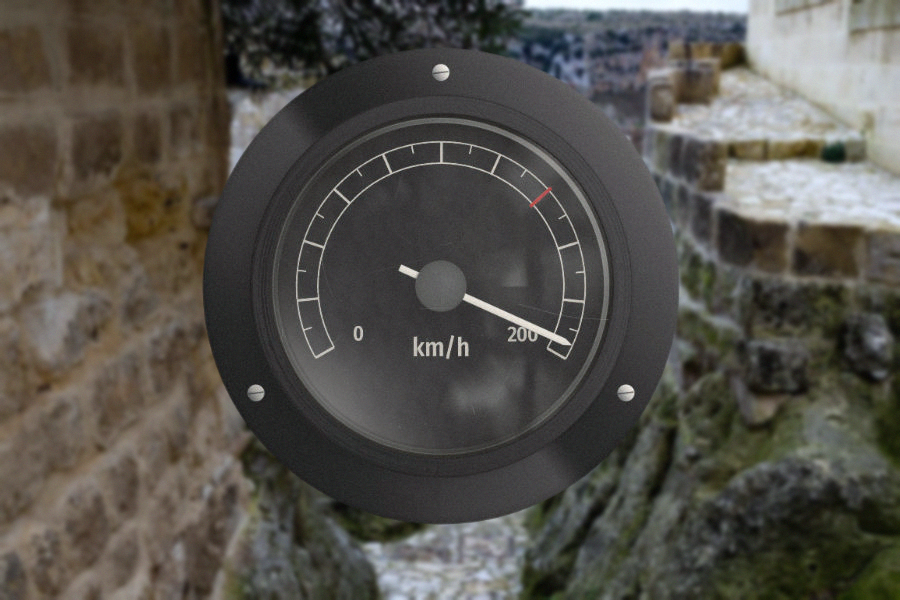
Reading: 195 km/h
